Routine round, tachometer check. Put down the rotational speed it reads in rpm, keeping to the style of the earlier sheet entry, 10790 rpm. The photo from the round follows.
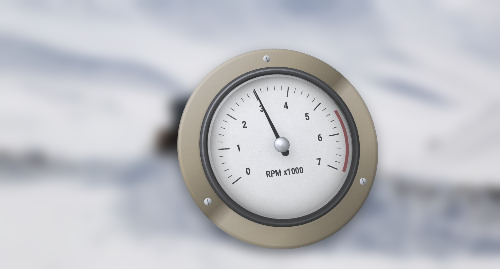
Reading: 3000 rpm
